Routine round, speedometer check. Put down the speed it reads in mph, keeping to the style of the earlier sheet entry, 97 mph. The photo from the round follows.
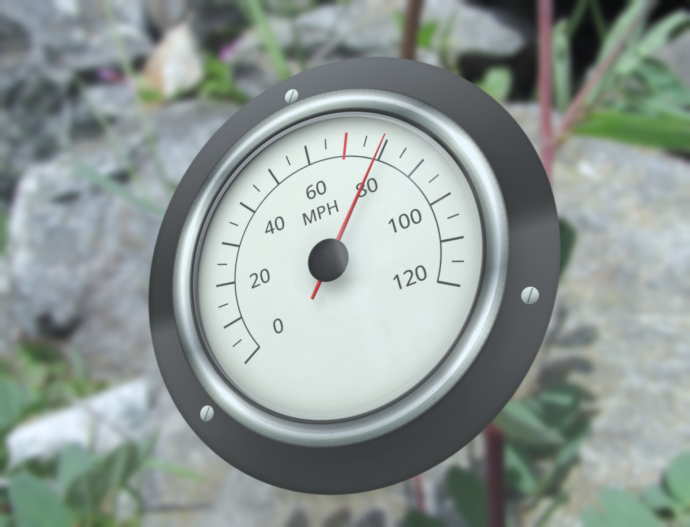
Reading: 80 mph
